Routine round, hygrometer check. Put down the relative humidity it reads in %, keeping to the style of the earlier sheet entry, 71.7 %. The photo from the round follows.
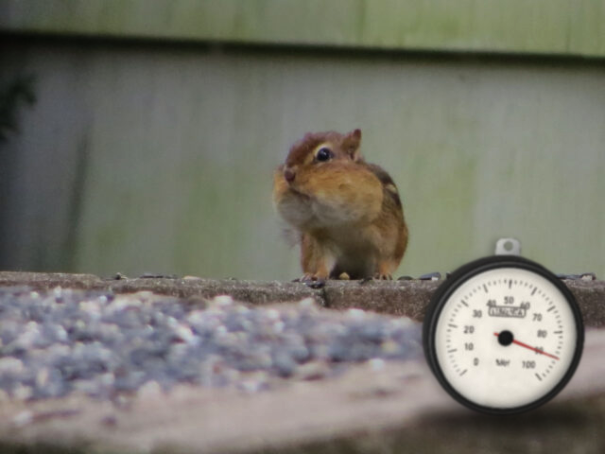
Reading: 90 %
